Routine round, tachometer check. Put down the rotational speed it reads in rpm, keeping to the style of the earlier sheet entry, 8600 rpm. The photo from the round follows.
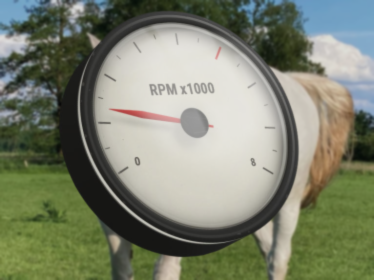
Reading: 1250 rpm
